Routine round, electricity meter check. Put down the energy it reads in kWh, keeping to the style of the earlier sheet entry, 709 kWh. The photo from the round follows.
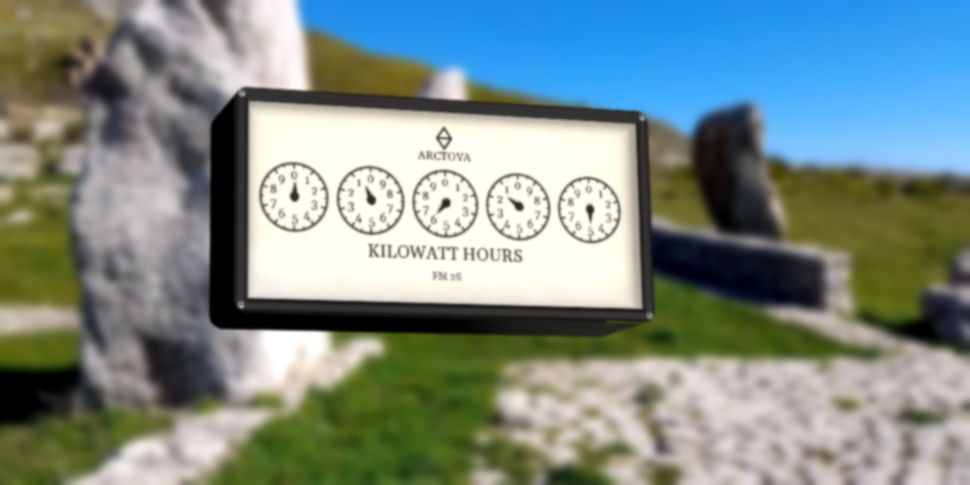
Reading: 615 kWh
